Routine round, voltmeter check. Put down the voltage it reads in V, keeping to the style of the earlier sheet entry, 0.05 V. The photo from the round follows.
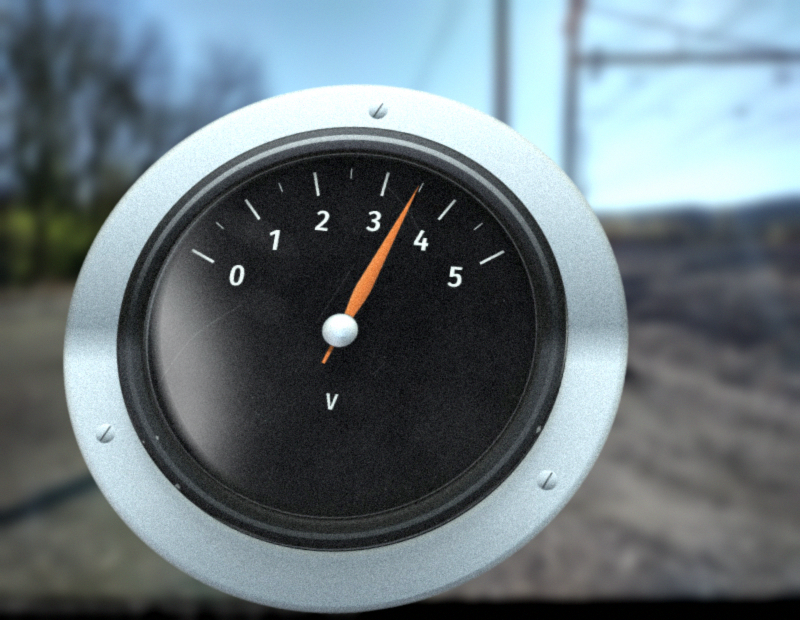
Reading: 3.5 V
